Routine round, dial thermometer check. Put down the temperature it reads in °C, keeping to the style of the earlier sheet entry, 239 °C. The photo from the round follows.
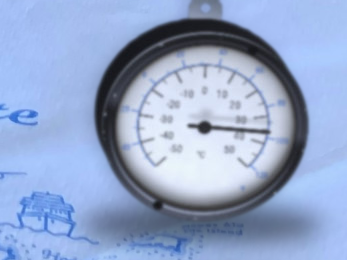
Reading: 35 °C
